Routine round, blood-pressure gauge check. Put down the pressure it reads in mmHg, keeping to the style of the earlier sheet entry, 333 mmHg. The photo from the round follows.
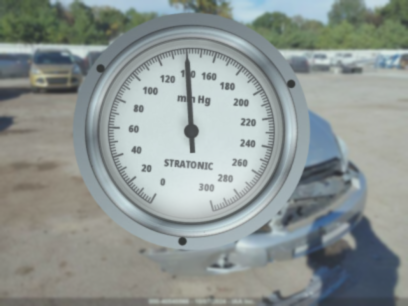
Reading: 140 mmHg
